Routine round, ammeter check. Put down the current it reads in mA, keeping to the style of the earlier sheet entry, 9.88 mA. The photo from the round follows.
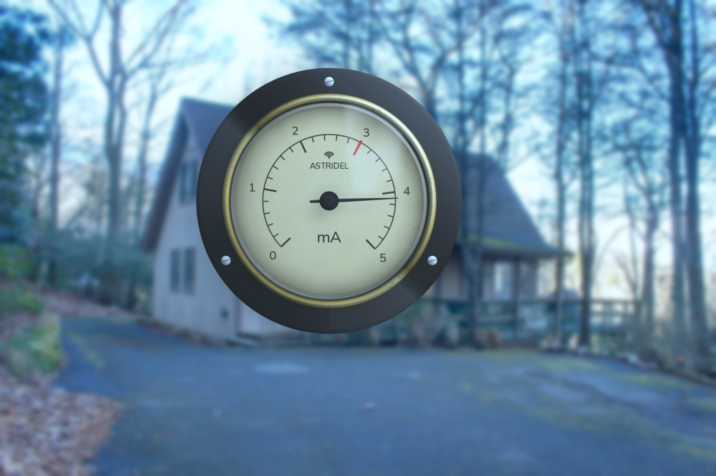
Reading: 4.1 mA
